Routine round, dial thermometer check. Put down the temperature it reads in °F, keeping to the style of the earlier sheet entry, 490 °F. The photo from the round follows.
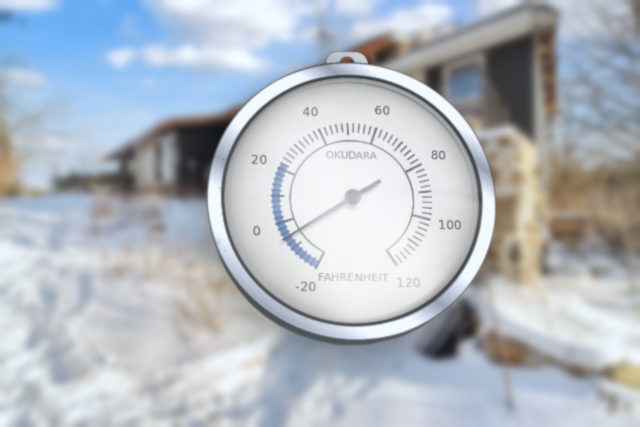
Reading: -6 °F
